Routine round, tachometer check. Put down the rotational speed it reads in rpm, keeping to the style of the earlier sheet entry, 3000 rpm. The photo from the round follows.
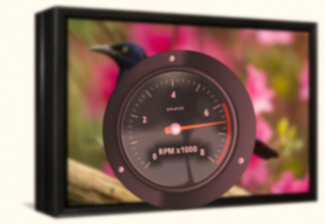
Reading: 6600 rpm
